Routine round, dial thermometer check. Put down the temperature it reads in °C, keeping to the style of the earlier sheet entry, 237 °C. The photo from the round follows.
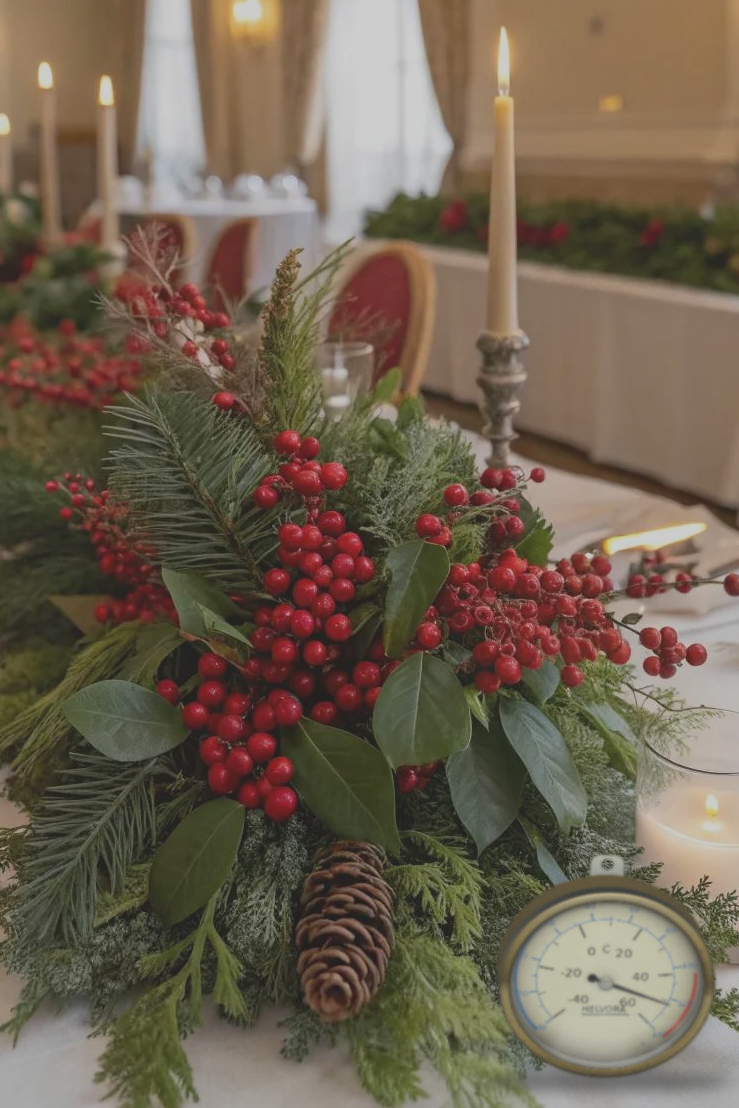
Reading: 50 °C
